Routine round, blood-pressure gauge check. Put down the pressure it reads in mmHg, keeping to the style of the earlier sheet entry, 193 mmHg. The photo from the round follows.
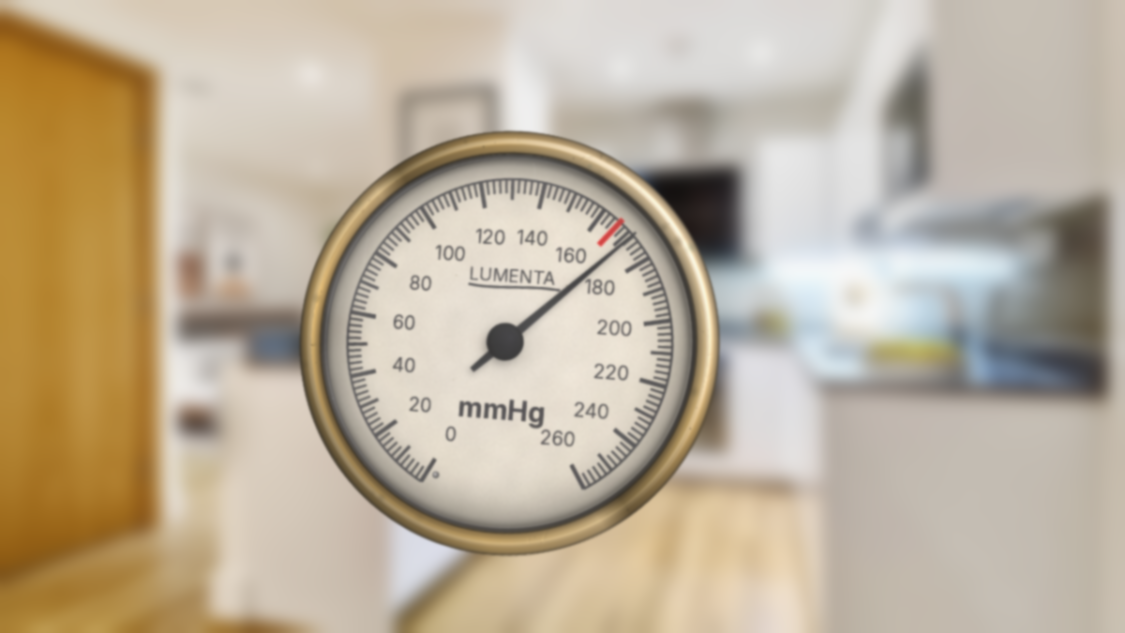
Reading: 172 mmHg
